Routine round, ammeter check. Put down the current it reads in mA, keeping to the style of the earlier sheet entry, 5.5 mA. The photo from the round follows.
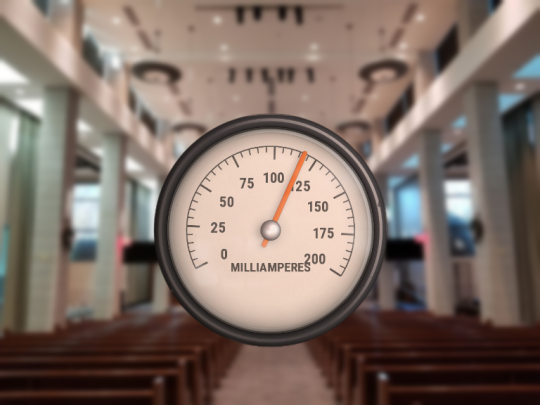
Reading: 117.5 mA
